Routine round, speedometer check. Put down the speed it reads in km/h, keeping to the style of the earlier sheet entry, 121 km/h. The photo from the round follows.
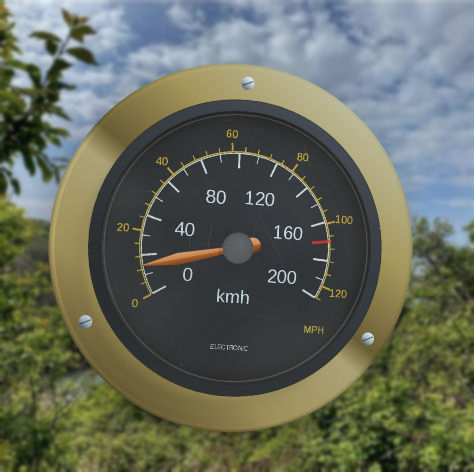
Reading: 15 km/h
